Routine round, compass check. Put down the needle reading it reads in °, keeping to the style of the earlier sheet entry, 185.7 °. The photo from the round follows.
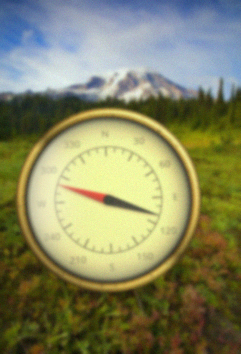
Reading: 290 °
